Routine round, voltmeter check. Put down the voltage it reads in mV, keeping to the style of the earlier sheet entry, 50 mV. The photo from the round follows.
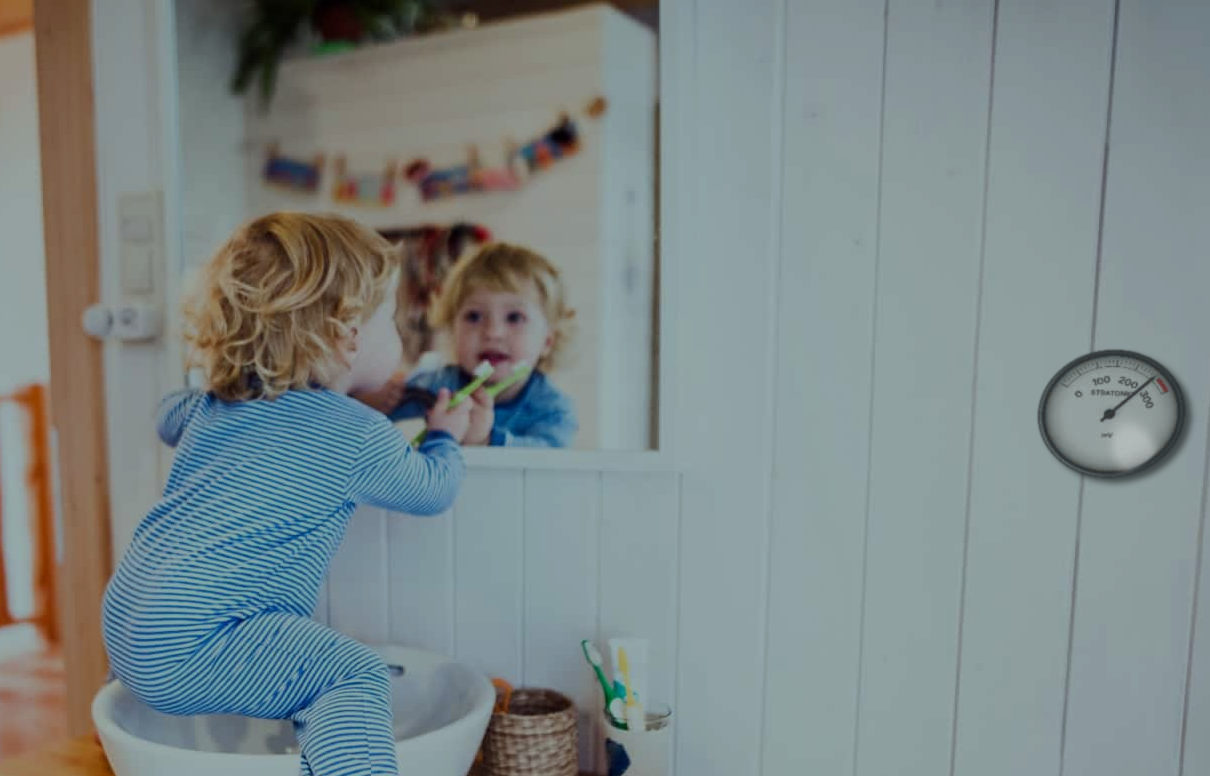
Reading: 250 mV
